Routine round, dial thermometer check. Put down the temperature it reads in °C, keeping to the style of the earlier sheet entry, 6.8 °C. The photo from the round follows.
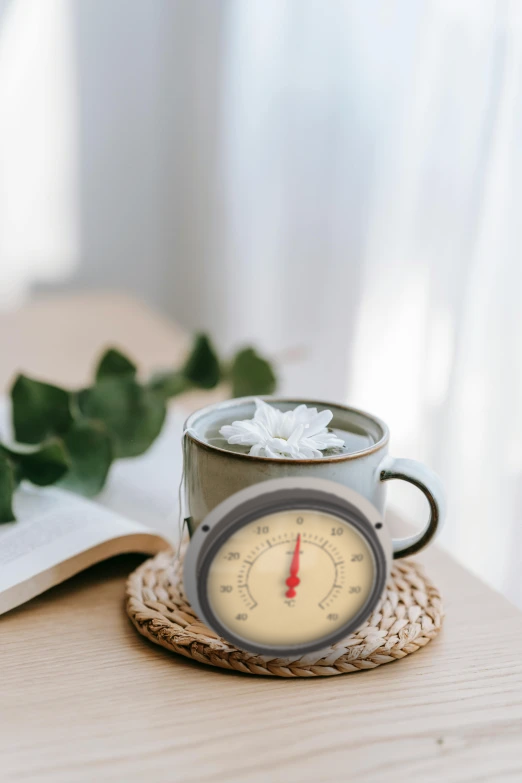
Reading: 0 °C
